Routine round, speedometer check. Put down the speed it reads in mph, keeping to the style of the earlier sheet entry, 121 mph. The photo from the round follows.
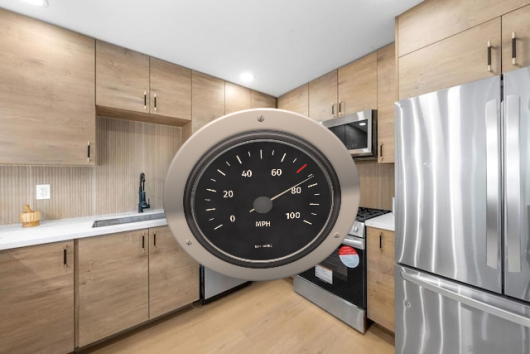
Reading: 75 mph
